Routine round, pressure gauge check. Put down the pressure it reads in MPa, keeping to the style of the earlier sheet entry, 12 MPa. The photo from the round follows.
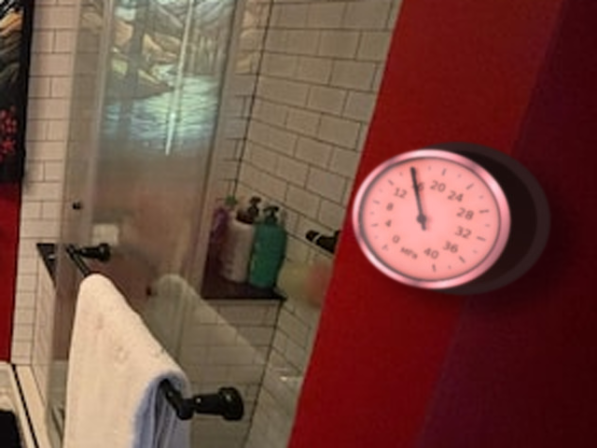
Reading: 16 MPa
